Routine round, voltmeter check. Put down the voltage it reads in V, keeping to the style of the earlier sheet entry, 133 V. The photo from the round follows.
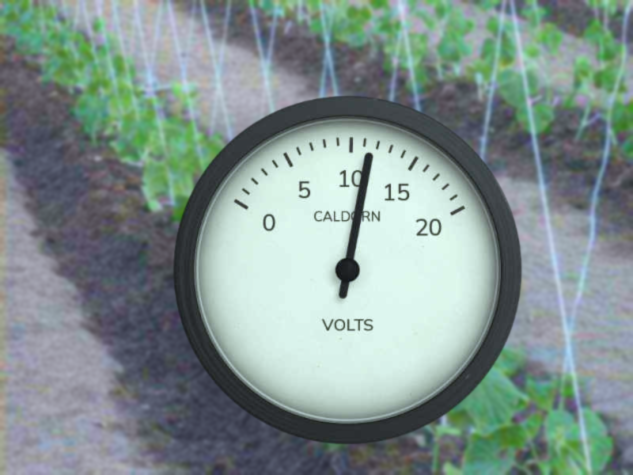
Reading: 11.5 V
